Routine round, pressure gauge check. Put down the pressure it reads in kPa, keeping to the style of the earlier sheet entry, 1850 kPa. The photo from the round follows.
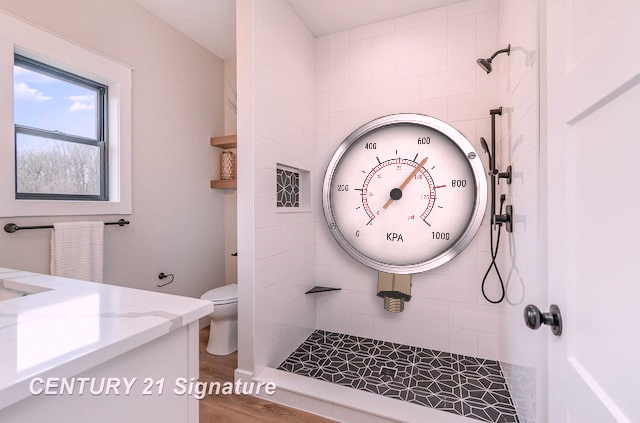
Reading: 650 kPa
